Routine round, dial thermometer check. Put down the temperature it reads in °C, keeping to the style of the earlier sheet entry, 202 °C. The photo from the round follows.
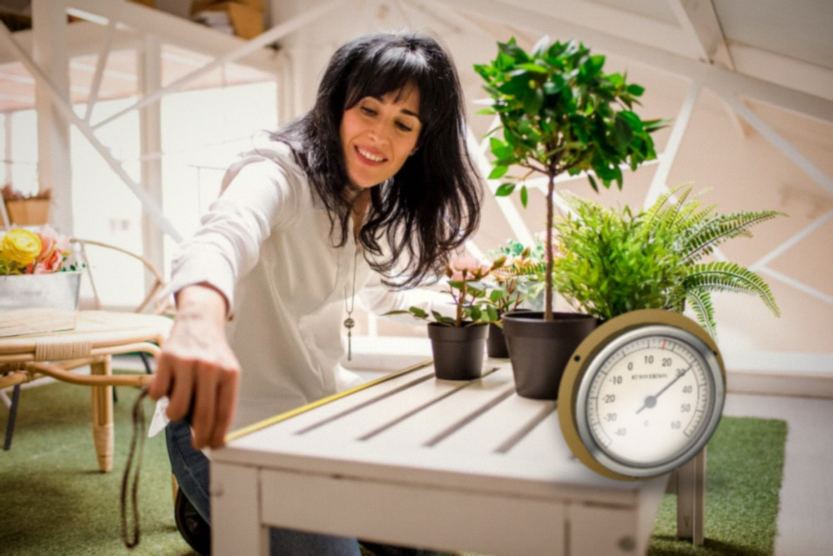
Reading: 30 °C
